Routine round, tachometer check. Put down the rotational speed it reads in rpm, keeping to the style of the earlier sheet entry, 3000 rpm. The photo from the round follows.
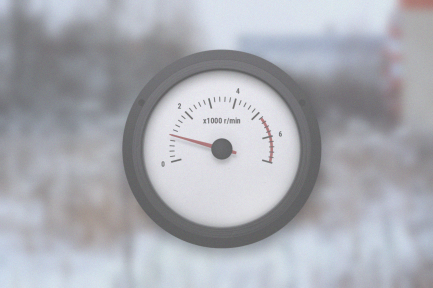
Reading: 1000 rpm
